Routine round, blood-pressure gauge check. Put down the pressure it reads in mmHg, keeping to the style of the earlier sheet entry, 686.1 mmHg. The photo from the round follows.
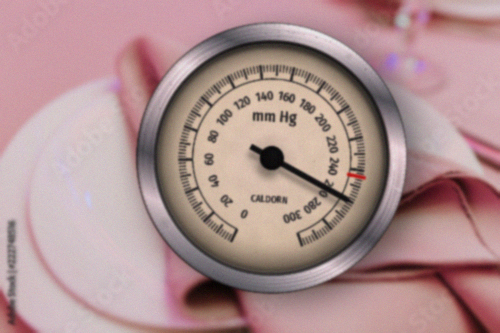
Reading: 260 mmHg
